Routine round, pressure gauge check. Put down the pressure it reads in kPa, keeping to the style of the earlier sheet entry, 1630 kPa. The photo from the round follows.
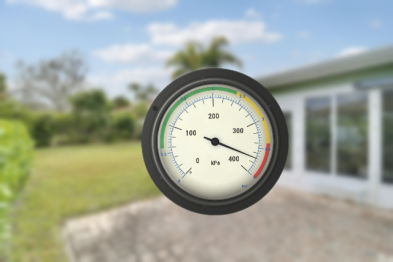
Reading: 370 kPa
